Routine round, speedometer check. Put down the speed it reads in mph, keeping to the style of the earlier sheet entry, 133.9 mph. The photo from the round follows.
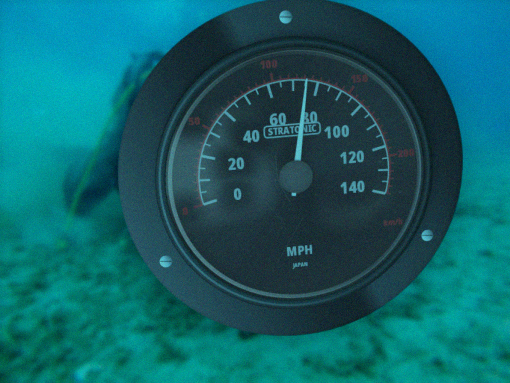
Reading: 75 mph
